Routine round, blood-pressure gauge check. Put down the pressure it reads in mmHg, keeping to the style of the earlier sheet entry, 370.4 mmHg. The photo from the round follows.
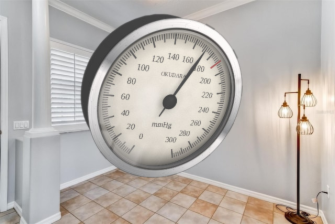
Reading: 170 mmHg
